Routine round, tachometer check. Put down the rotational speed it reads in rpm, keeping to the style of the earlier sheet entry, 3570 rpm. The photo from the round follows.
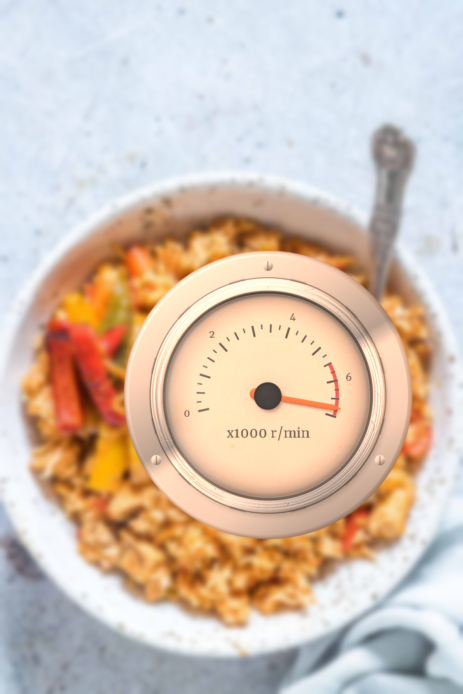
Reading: 6750 rpm
